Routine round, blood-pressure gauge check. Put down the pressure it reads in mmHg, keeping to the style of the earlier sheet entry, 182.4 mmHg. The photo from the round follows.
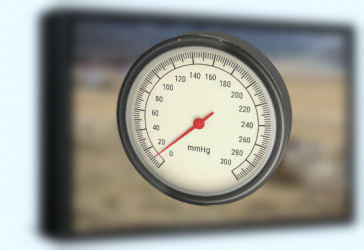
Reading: 10 mmHg
